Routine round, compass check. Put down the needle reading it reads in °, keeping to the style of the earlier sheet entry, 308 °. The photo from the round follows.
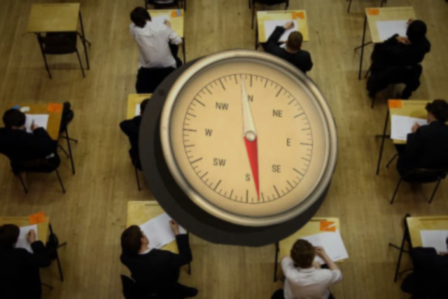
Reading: 170 °
